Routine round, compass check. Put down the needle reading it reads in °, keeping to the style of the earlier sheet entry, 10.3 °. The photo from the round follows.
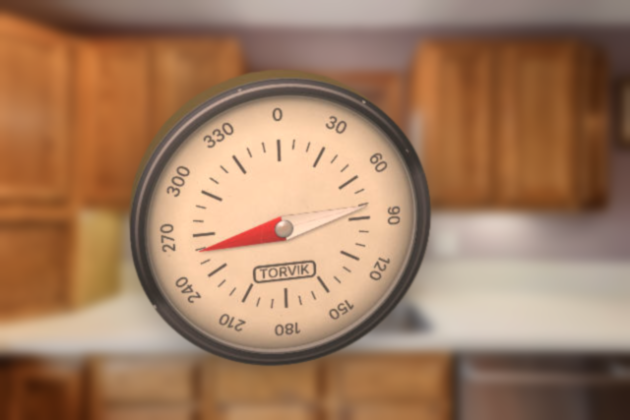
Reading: 260 °
